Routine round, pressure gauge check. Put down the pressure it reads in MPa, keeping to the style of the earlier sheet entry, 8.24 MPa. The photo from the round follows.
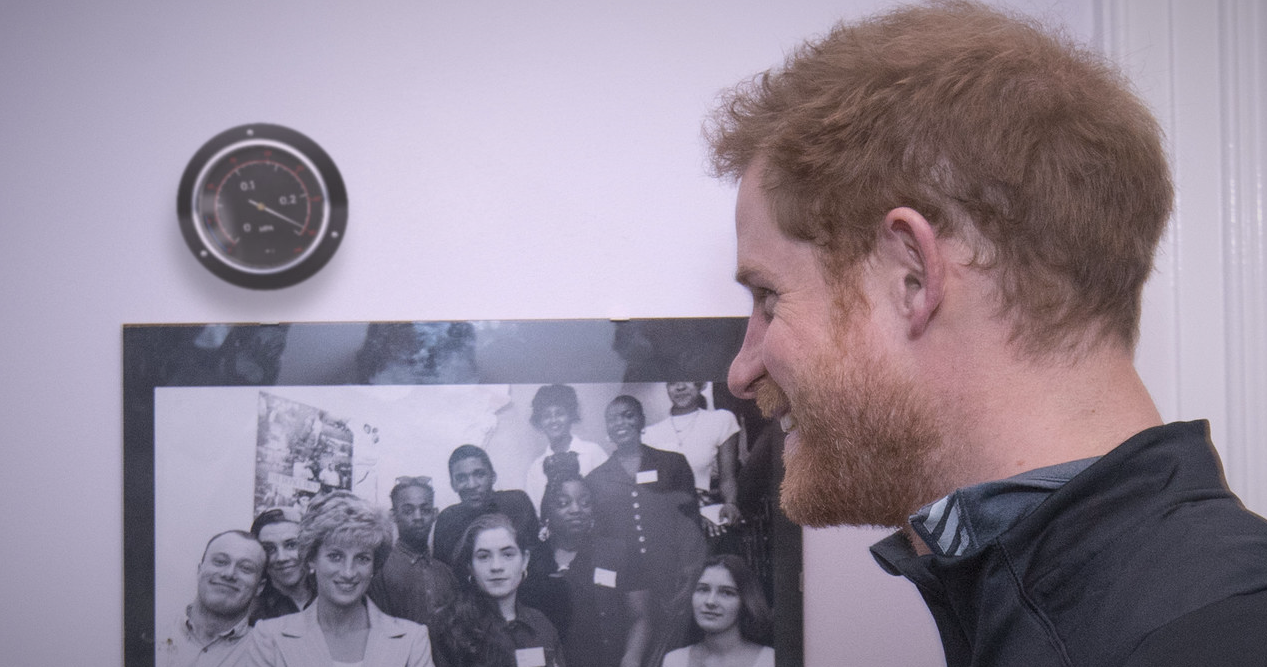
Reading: 0.24 MPa
